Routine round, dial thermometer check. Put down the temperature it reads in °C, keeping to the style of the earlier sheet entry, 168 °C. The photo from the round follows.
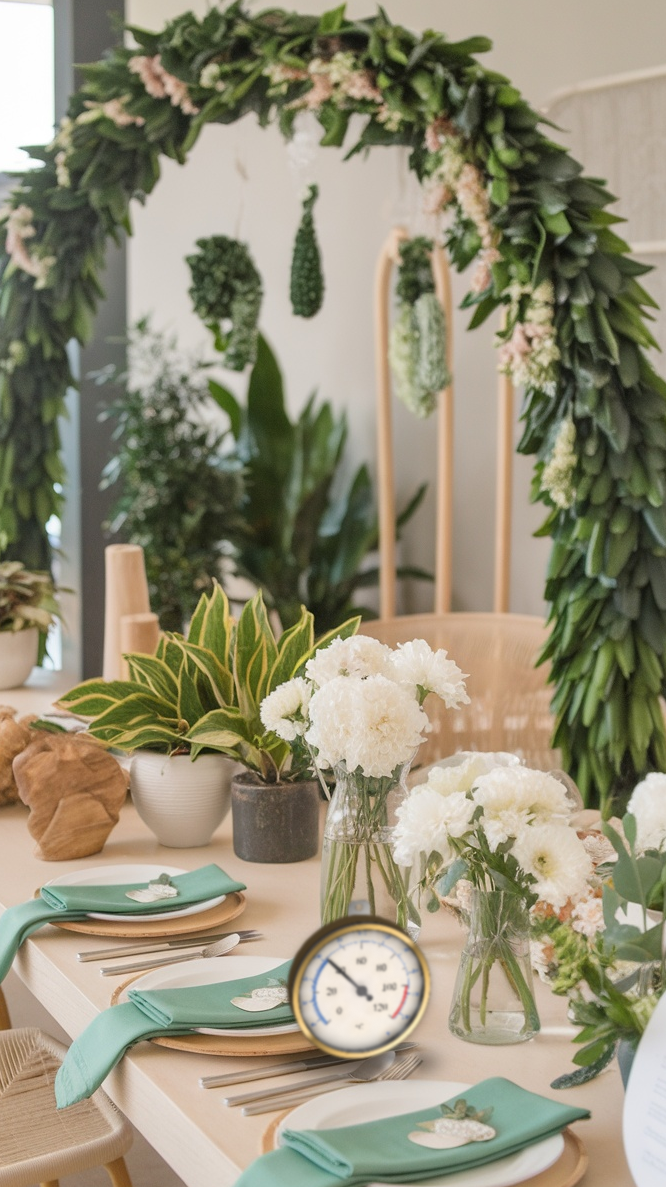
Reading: 40 °C
